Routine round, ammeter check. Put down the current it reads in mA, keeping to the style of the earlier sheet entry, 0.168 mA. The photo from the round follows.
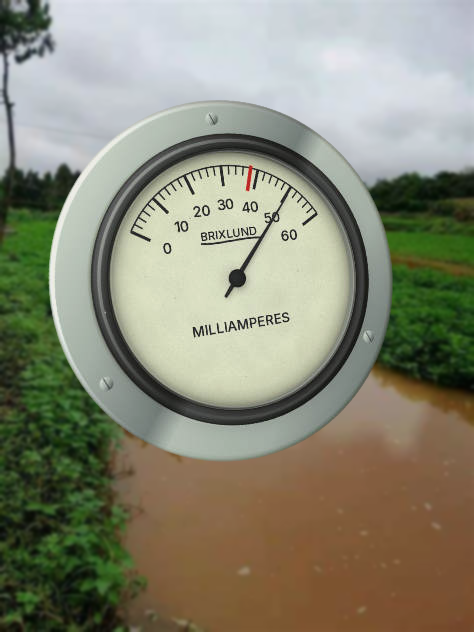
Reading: 50 mA
